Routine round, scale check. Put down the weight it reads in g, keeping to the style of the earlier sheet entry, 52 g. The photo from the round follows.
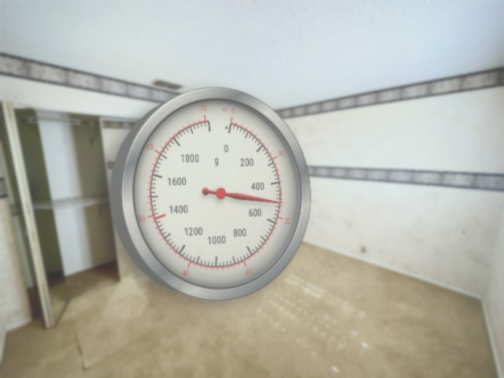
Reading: 500 g
